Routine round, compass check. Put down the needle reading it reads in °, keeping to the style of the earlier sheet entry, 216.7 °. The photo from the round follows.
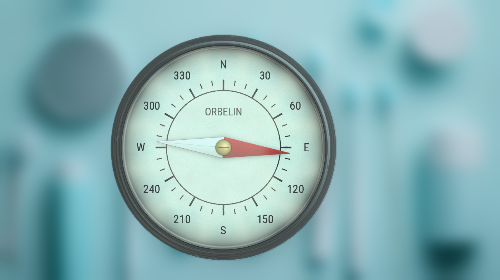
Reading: 95 °
